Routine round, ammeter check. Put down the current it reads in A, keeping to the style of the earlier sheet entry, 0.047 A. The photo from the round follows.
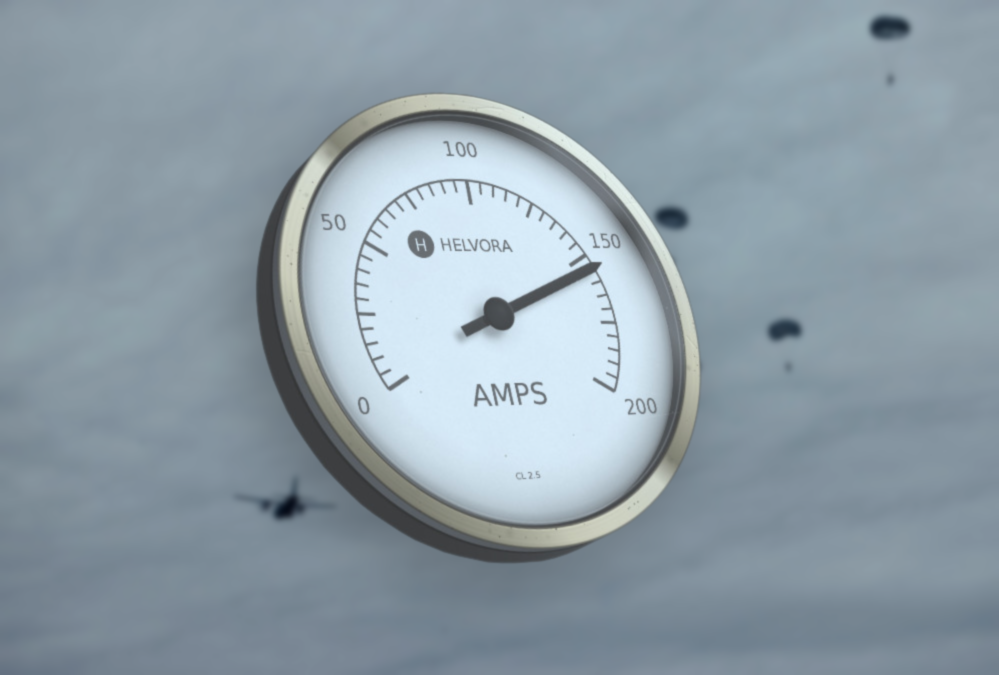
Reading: 155 A
